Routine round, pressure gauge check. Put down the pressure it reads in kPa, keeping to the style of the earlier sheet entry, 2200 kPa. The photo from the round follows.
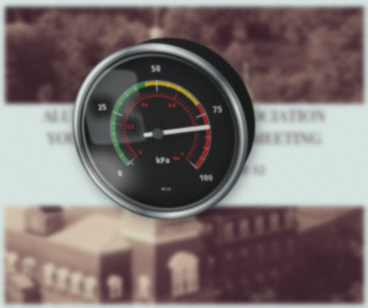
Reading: 80 kPa
